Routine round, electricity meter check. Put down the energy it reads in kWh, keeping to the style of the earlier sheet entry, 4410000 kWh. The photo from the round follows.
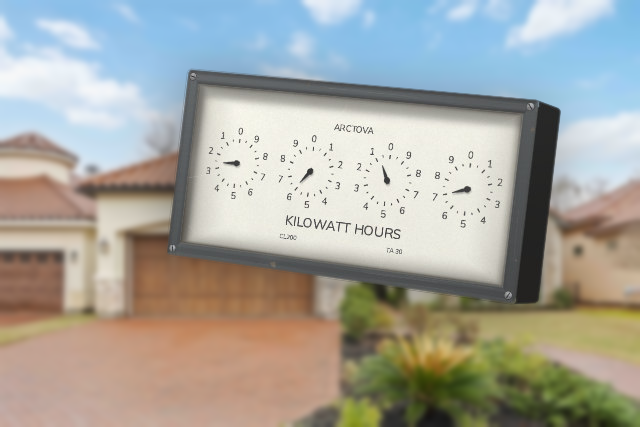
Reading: 2607 kWh
